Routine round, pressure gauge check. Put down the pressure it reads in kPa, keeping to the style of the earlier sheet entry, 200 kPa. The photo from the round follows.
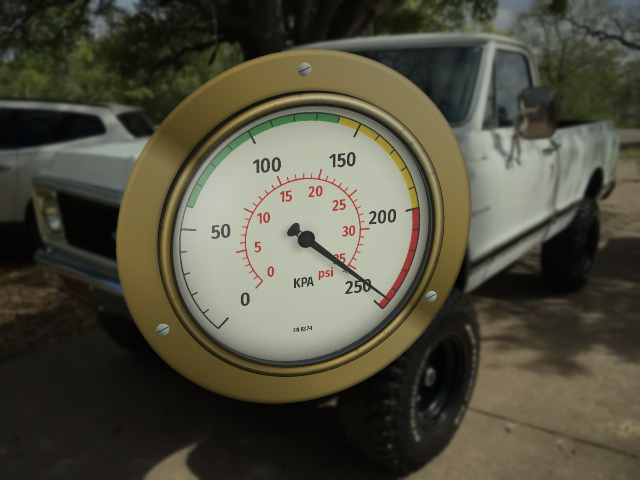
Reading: 245 kPa
